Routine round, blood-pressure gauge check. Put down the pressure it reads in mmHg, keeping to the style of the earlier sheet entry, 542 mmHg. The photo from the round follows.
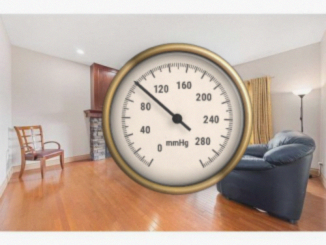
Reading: 100 mmHg
